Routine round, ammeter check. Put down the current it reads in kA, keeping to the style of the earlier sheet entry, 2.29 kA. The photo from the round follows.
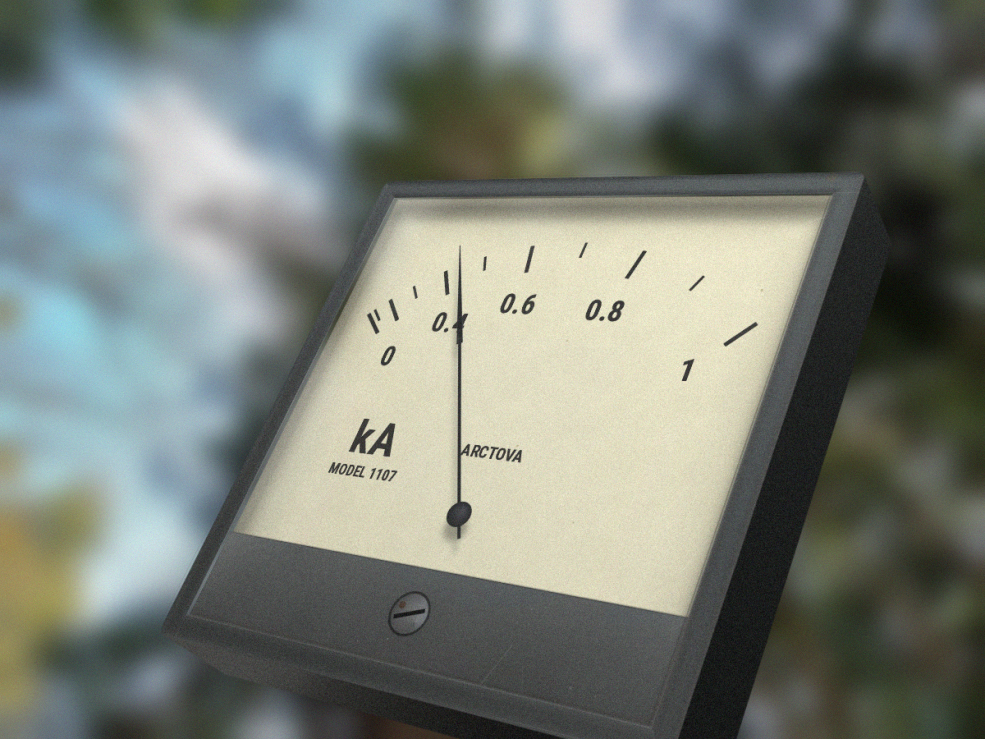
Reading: 0.45 kA
